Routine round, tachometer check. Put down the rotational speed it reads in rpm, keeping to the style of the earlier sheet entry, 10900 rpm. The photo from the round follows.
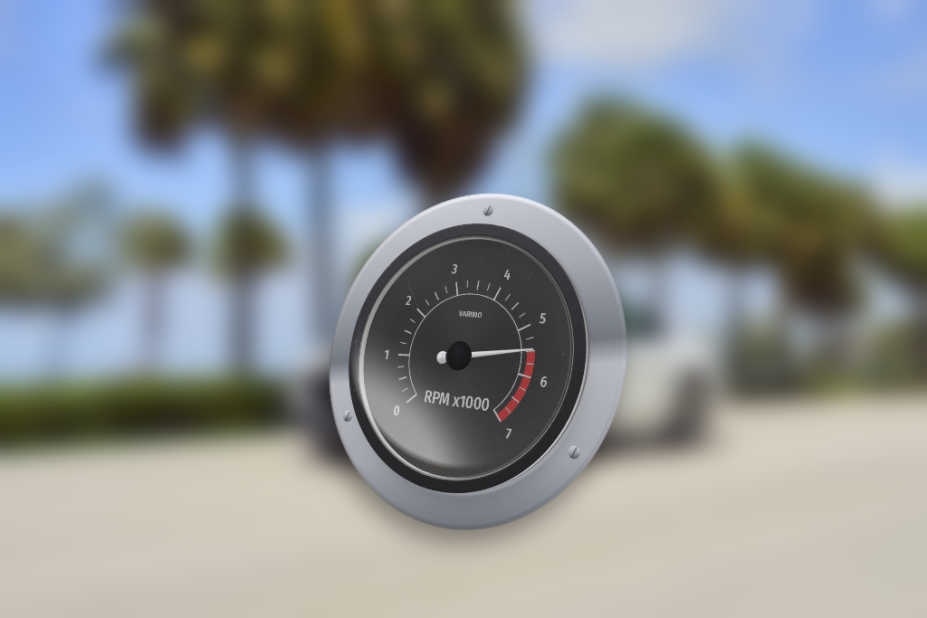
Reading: 5500 rpm
